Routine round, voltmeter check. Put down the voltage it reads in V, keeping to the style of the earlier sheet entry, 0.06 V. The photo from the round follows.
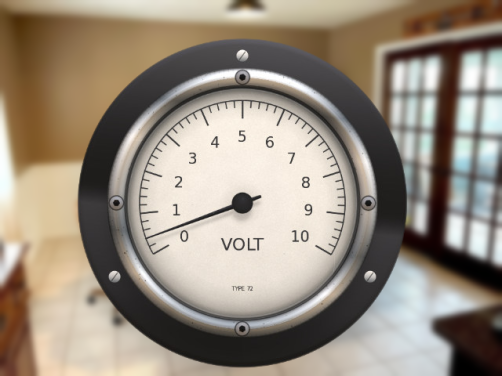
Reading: 0.4 V
